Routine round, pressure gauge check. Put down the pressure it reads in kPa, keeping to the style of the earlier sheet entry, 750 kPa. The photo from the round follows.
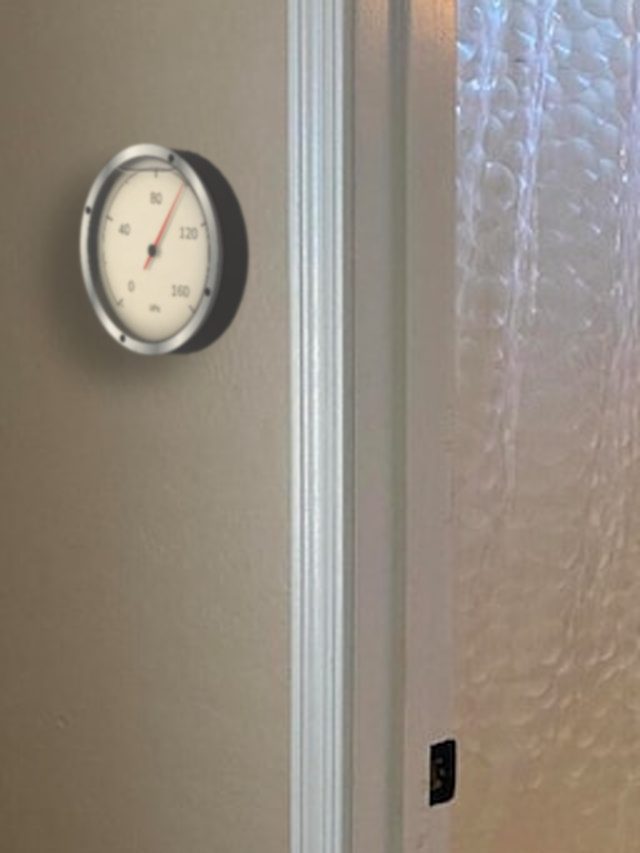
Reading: 100 kPa
